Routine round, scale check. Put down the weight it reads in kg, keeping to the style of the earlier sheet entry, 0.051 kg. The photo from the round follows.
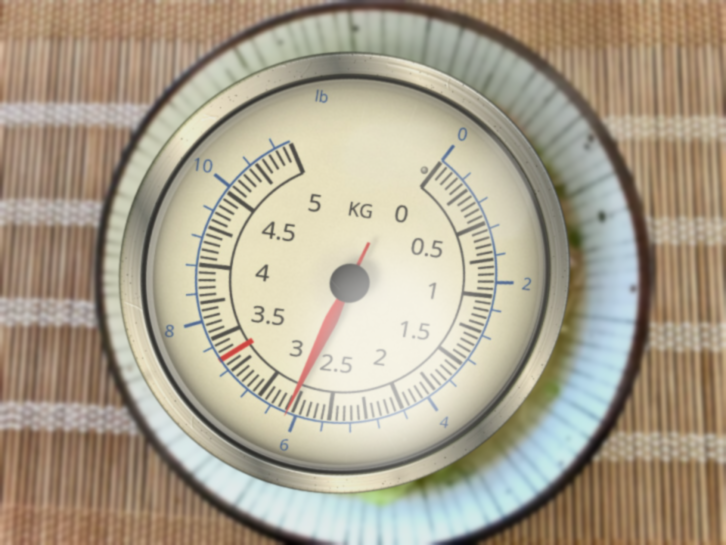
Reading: 2.8 kg
